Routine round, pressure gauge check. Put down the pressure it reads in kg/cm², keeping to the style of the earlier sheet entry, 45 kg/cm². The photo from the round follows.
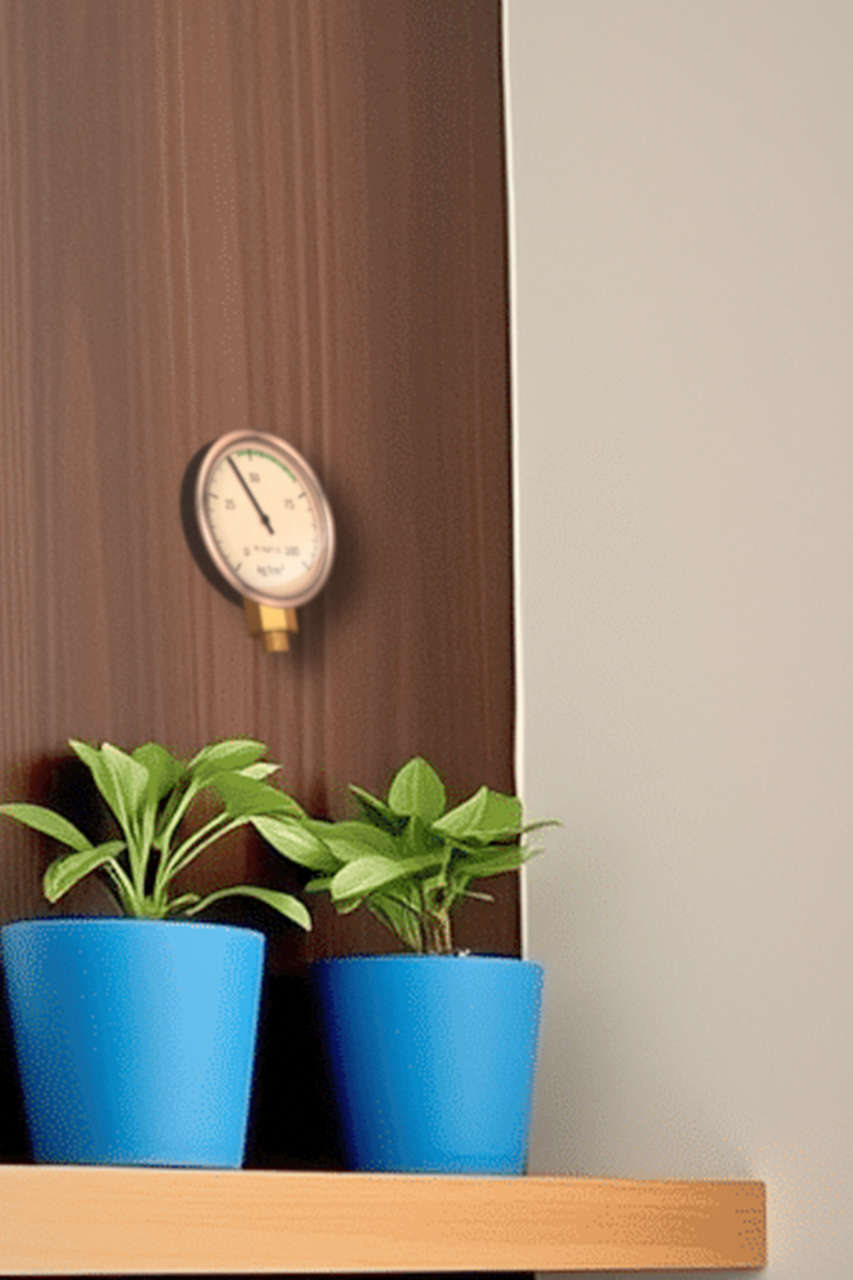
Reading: 40 kg/cm²
